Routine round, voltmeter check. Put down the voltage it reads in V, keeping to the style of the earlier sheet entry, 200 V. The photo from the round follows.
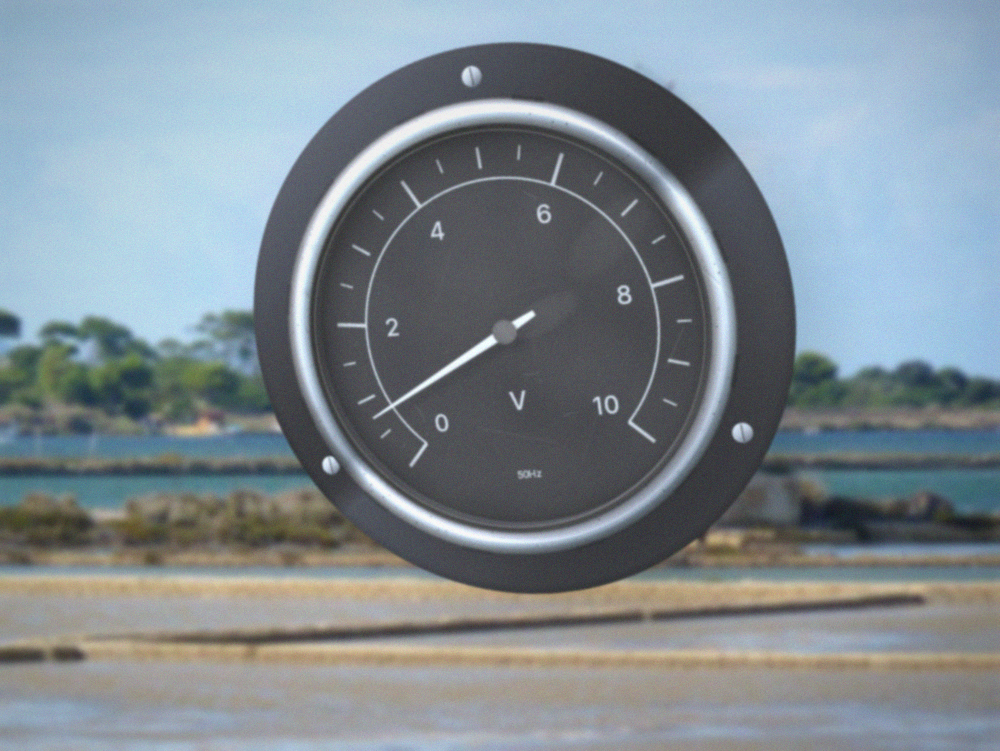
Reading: 0.75 V
